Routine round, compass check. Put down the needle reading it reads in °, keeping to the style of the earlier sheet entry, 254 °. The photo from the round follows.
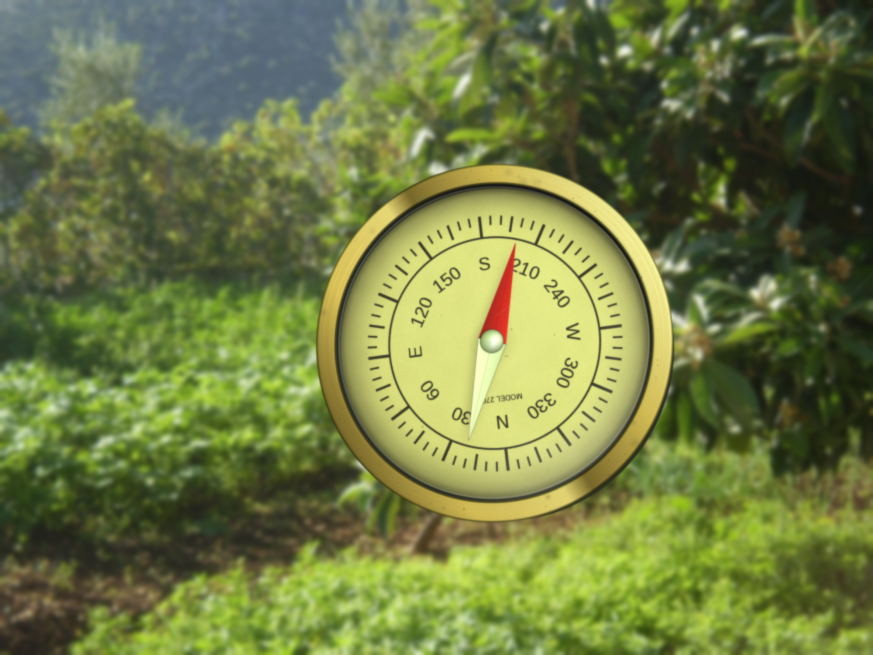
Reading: 200 °
